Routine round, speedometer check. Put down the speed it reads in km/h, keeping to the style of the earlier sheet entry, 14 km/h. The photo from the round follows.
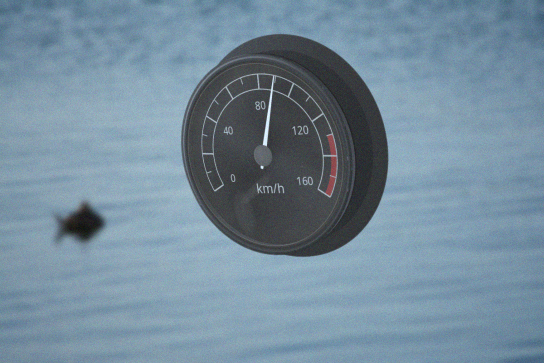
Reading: 90 km/h
